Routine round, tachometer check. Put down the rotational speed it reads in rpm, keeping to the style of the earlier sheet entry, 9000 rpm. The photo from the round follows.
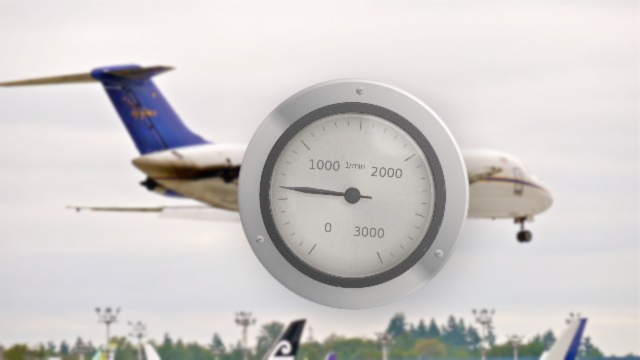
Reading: 600 rpm
